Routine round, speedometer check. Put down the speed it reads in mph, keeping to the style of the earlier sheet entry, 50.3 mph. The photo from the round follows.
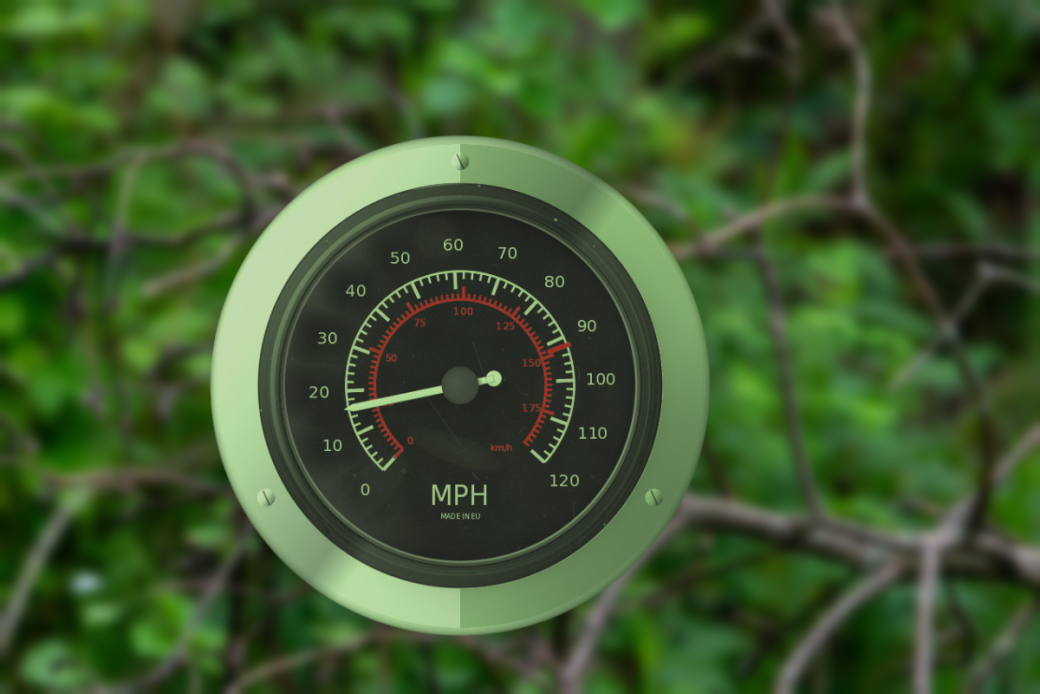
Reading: 16 mph
